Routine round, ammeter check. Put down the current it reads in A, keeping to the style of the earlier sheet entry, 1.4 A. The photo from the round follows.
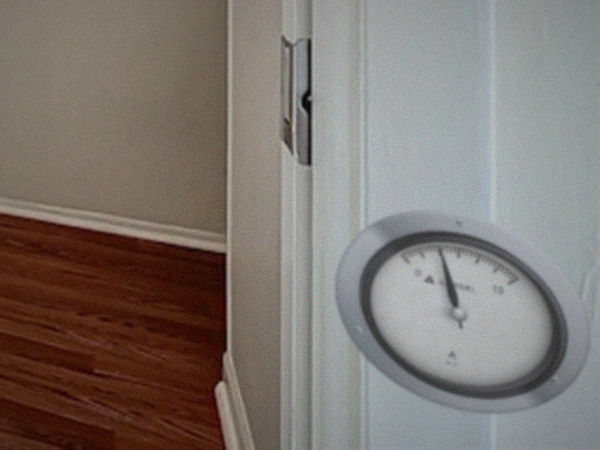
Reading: 5 A
